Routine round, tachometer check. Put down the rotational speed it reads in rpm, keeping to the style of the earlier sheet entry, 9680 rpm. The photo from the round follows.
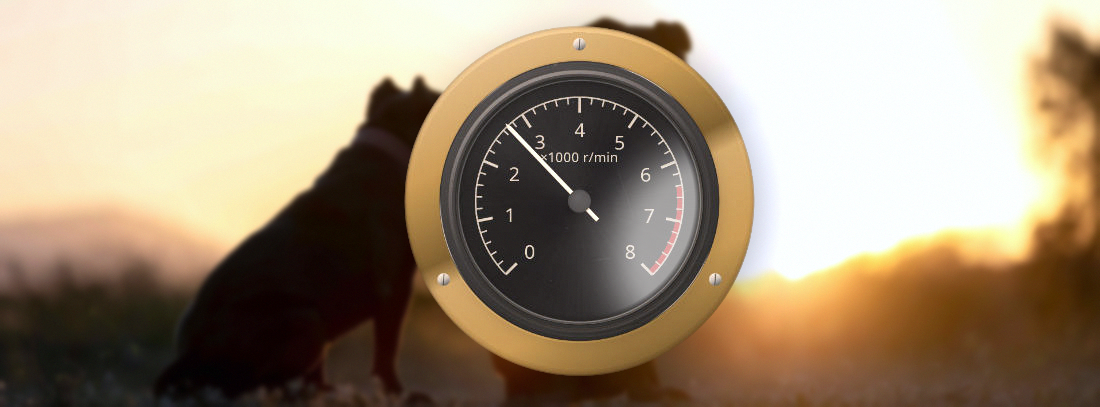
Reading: 2700 rpm
